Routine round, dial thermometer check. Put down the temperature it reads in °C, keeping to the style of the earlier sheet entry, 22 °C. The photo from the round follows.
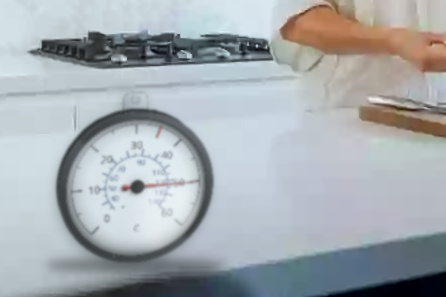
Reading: 50 °C
